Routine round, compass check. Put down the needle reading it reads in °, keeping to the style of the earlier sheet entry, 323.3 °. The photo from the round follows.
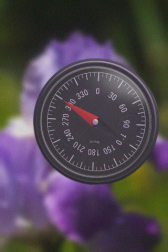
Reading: 300 °
